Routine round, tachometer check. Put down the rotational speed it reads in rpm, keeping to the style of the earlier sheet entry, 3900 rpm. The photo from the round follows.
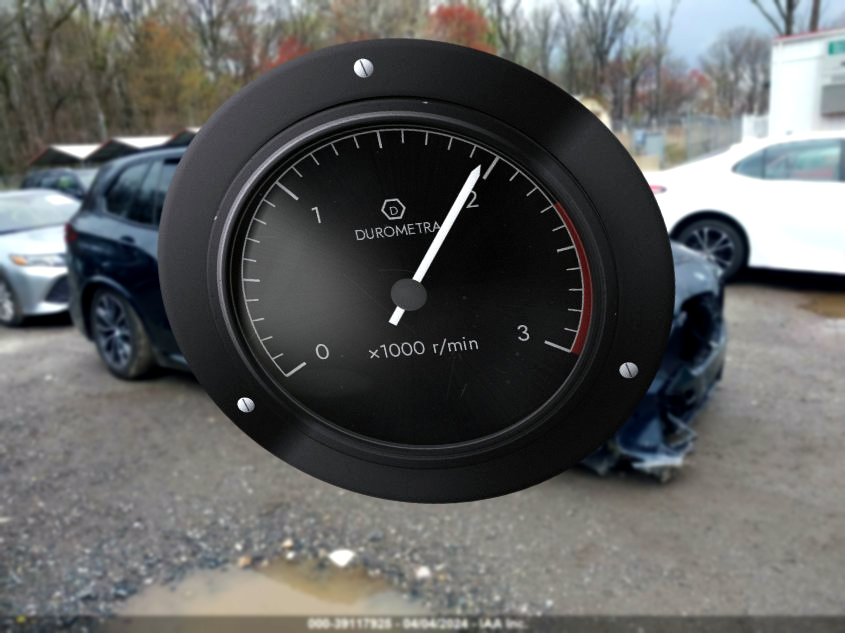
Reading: 1950 rpm
